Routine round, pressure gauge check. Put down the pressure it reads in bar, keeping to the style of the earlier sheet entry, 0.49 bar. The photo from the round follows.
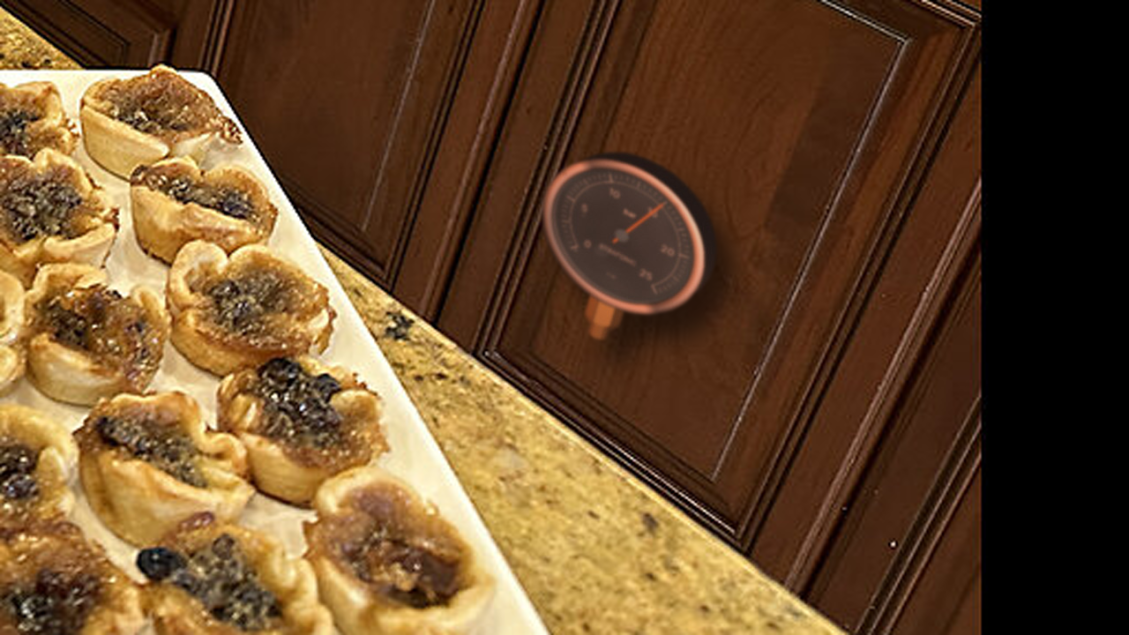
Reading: 15 bar
